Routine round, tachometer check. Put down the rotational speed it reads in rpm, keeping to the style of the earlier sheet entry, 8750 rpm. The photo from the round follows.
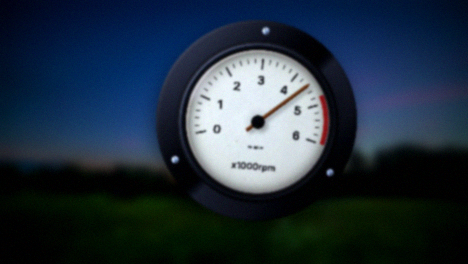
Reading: 4400 rpm
